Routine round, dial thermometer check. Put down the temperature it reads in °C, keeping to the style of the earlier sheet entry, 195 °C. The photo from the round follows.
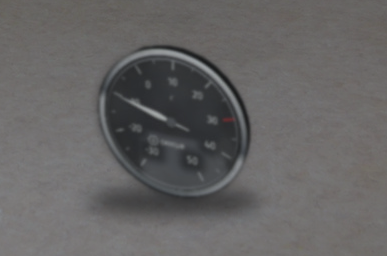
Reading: -10 °C
